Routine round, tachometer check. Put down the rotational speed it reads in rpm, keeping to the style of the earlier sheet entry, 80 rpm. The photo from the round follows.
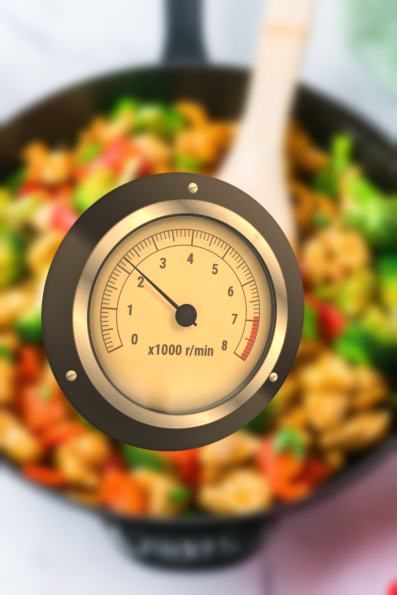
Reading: 2200 rpm
